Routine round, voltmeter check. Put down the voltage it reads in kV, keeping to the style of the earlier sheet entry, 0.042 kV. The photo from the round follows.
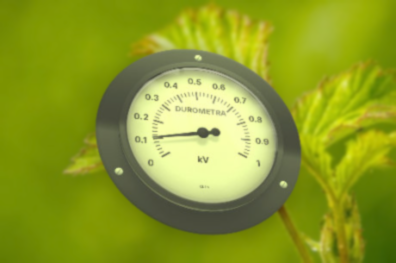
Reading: 0.1 kV
